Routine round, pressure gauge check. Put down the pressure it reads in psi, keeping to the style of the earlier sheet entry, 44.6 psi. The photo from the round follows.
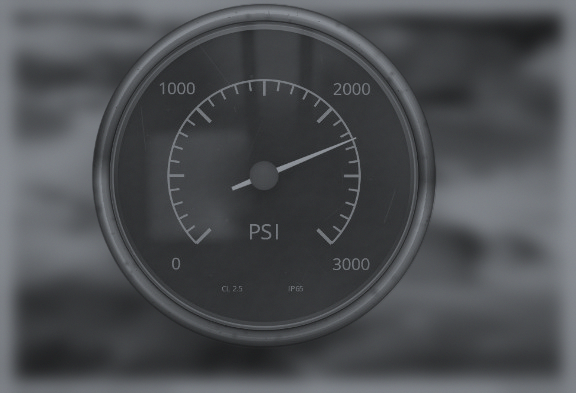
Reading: 2250 psi
